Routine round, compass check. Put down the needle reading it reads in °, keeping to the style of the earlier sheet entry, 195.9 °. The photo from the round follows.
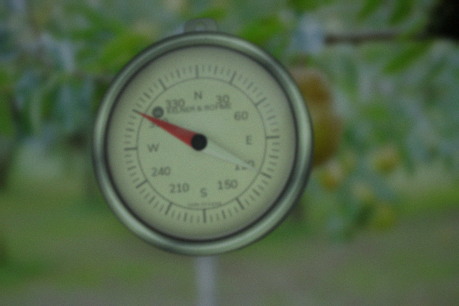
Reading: 300 °
